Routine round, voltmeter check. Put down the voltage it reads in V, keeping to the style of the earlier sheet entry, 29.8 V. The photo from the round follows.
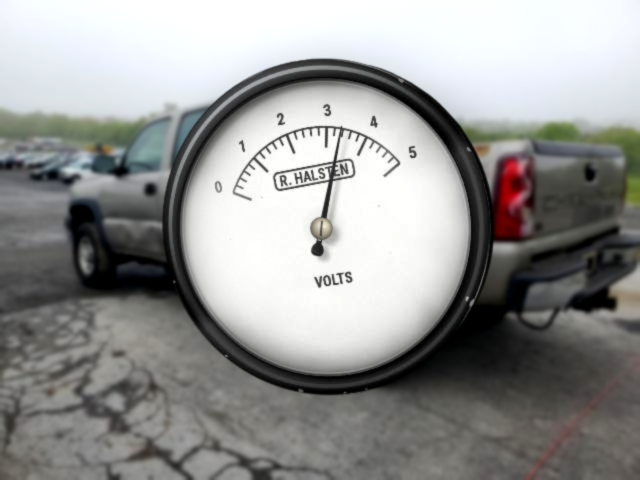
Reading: 3.4 V
